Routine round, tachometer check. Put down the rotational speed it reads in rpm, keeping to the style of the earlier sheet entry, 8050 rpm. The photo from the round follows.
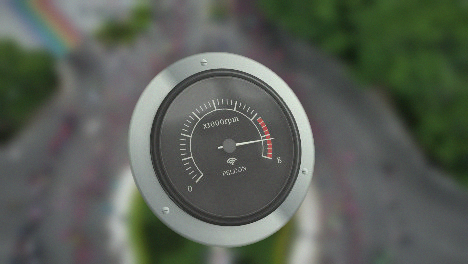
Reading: 7200 rpm
